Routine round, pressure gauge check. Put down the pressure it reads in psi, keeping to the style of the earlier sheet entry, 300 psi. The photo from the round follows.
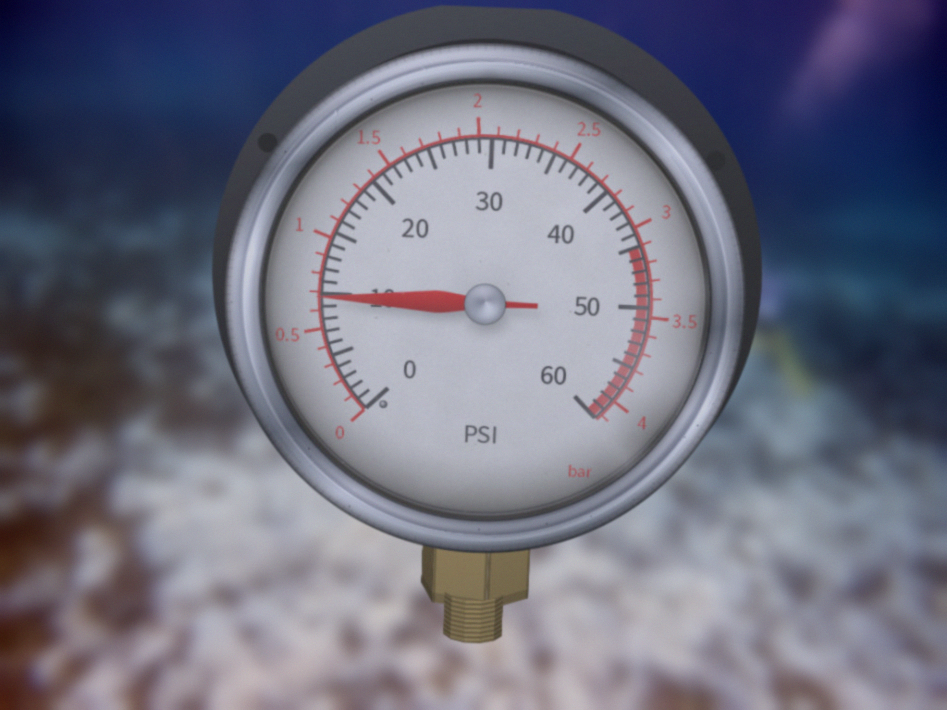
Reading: 10 psi
